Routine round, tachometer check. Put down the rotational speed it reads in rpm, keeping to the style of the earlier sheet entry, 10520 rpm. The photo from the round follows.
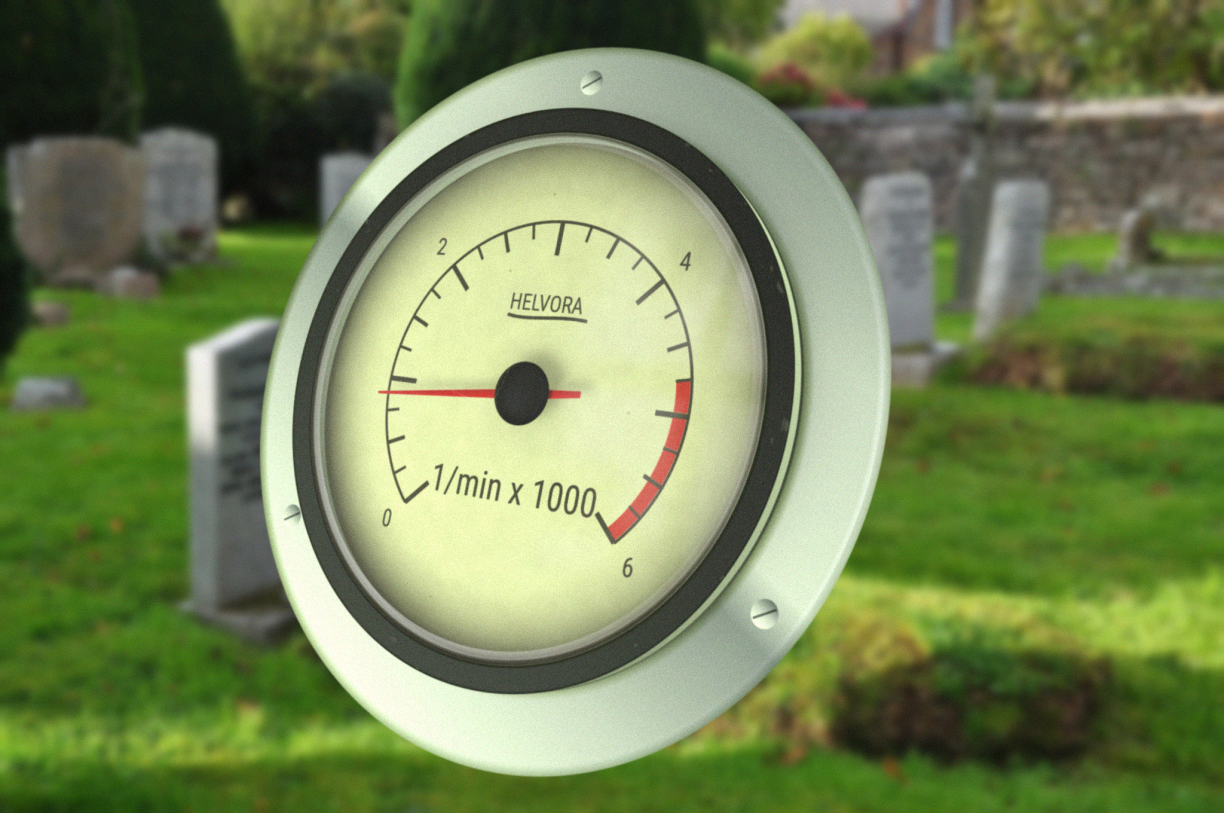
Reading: 875 rpm
